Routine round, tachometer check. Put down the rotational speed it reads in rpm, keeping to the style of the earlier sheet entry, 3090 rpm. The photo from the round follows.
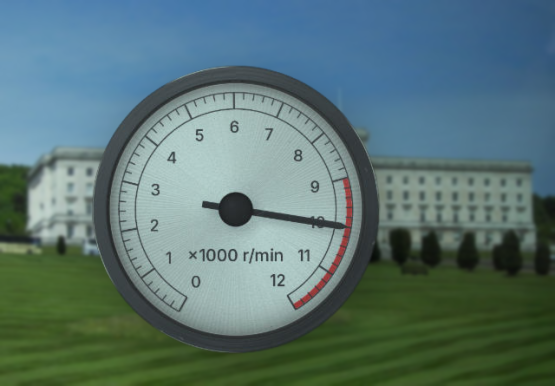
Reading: 10000 rpm
